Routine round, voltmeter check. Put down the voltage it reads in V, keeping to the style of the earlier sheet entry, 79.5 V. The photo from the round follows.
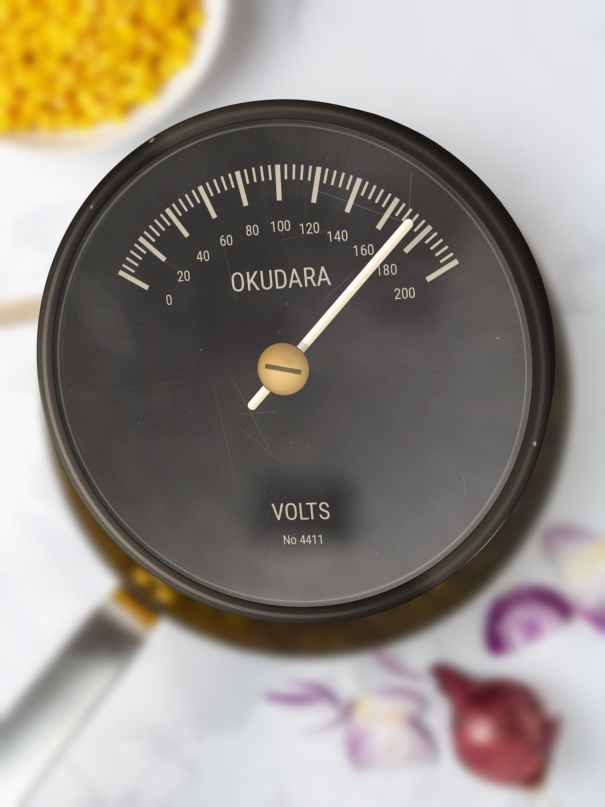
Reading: 172 V
